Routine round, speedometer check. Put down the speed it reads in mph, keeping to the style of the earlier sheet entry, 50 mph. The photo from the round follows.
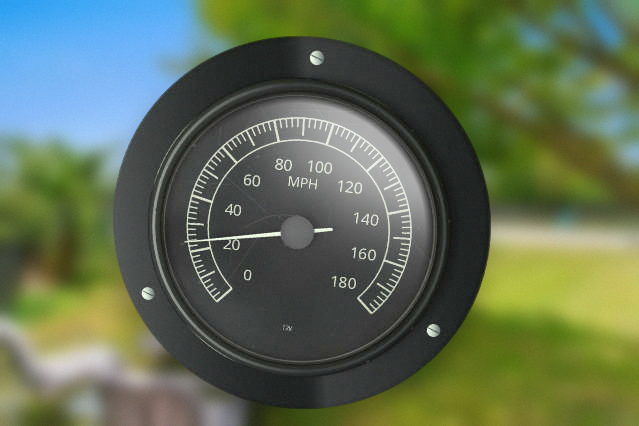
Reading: 24 mph
